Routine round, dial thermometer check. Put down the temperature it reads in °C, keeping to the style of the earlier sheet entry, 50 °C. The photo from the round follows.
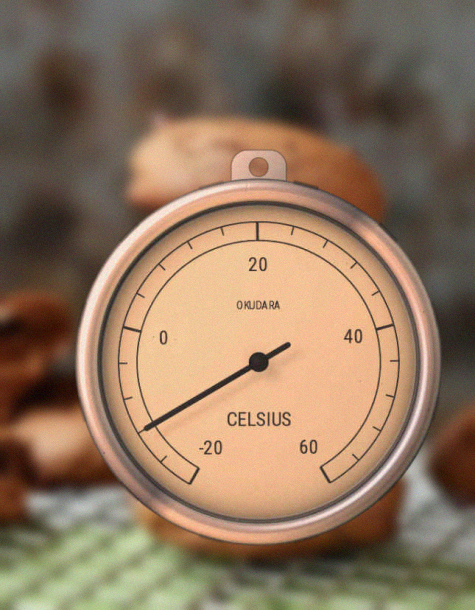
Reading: -12 °C
